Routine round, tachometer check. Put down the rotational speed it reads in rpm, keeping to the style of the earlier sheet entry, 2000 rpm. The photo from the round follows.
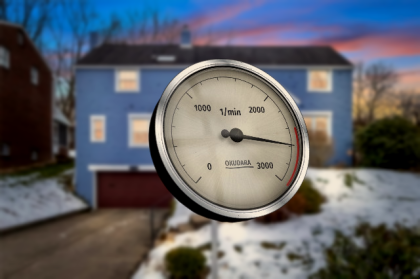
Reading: 2600 rpm
